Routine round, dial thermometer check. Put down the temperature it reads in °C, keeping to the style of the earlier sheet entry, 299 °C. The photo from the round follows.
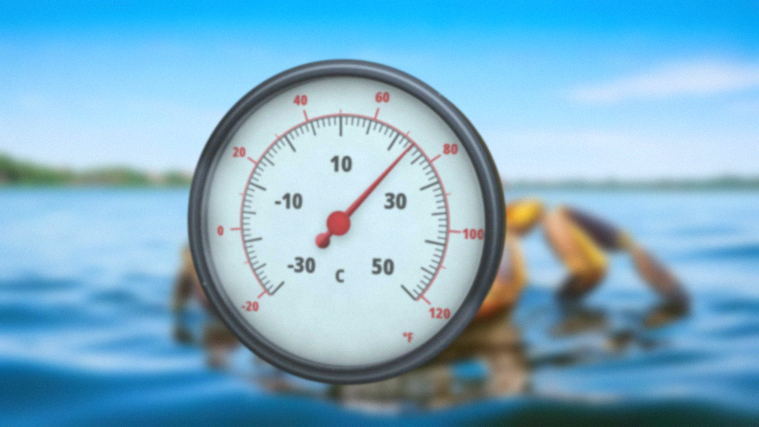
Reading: 23 °C
